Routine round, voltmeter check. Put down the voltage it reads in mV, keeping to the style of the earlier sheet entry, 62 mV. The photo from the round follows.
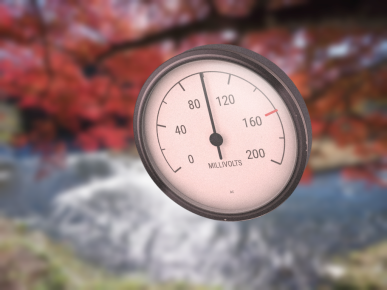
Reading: 100 mV
